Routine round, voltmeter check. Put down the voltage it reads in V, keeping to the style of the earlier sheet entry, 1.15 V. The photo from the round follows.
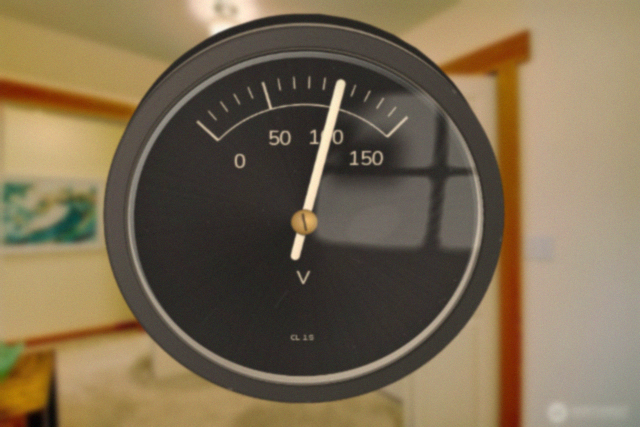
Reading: 100 V
